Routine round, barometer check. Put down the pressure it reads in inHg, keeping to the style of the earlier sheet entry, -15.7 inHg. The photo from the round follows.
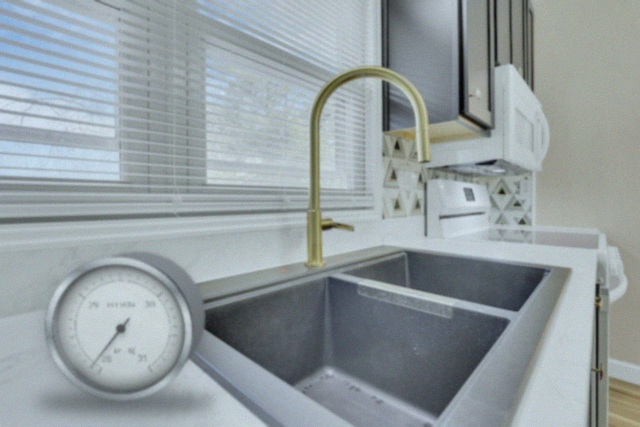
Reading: 28.1 inHg
